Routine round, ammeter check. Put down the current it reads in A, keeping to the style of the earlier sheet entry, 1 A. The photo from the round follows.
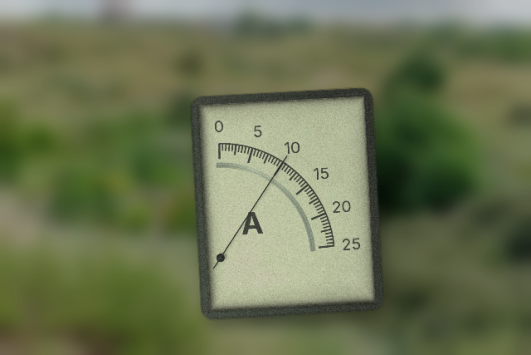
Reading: 10 A
